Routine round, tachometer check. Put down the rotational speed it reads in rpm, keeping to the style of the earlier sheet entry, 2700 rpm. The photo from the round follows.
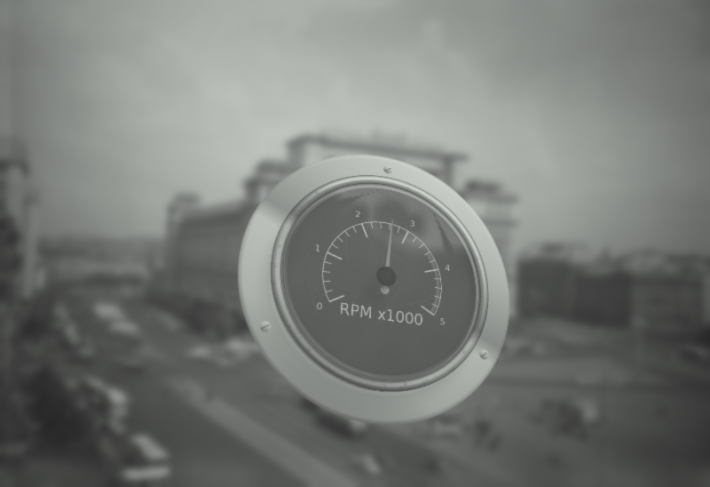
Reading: 2600 rpm
